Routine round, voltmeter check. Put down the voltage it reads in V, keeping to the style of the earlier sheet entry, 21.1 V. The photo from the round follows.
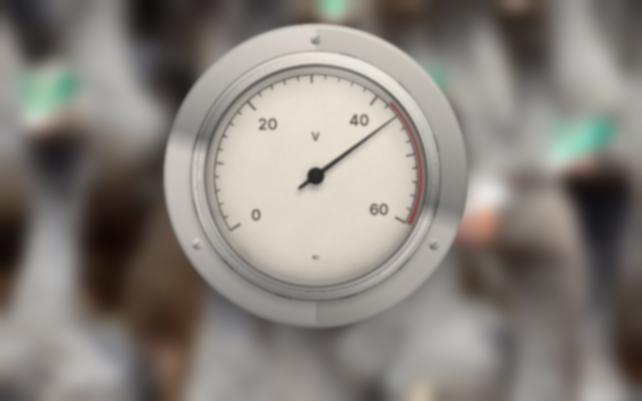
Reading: 44 V
